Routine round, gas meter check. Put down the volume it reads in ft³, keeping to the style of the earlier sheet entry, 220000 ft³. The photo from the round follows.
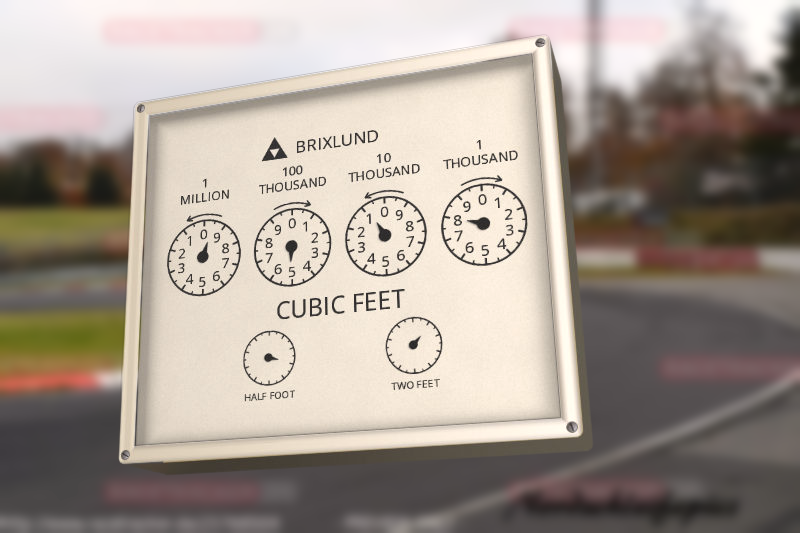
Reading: 950800 ft³
